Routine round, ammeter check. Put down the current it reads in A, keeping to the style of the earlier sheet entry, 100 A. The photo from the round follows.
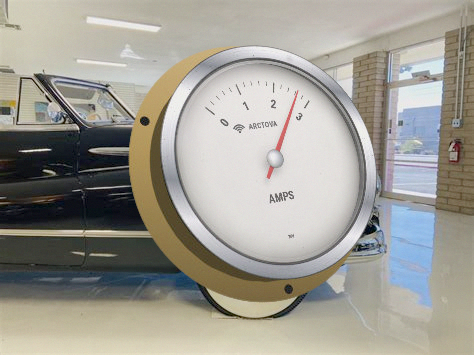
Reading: 2.6 A
